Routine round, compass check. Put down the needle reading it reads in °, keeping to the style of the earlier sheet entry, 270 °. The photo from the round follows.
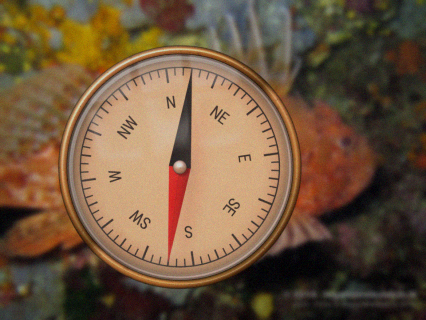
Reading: 195 °
